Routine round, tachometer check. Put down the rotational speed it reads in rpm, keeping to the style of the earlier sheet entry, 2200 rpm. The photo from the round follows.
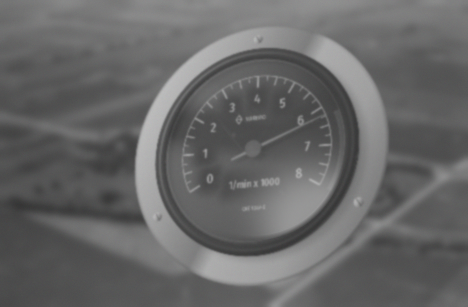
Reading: 6250 rpm
